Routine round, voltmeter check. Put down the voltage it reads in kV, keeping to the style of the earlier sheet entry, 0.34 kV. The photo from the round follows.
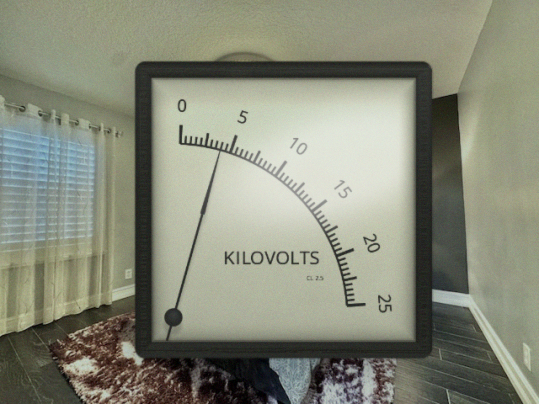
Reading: 4 kV
